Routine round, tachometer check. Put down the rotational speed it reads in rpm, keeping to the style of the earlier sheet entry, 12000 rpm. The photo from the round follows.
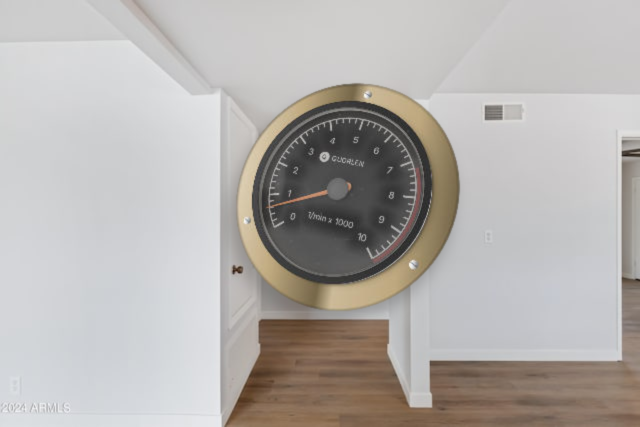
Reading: 600 rpm
